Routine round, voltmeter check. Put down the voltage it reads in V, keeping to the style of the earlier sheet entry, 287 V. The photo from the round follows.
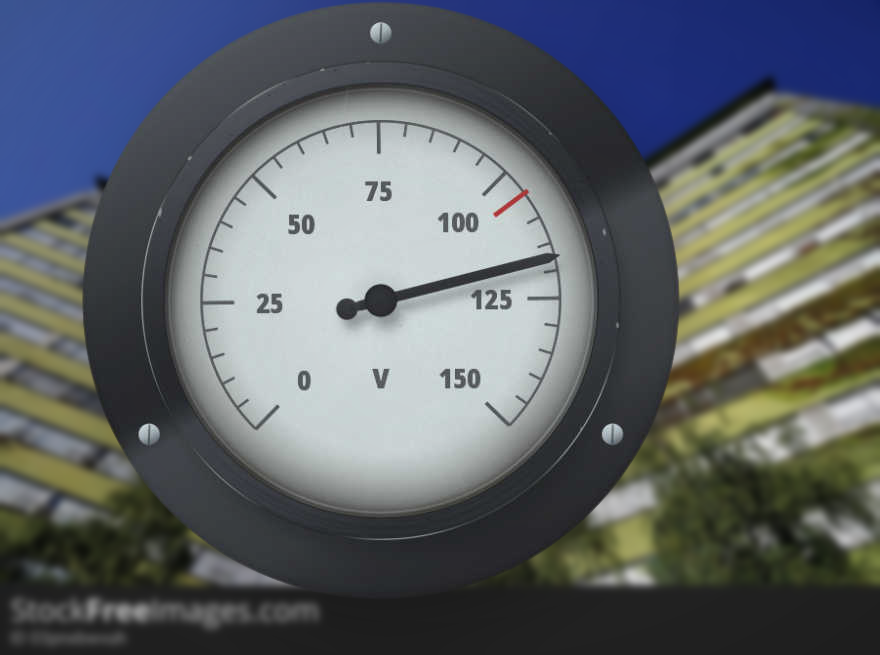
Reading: 117.5 V
